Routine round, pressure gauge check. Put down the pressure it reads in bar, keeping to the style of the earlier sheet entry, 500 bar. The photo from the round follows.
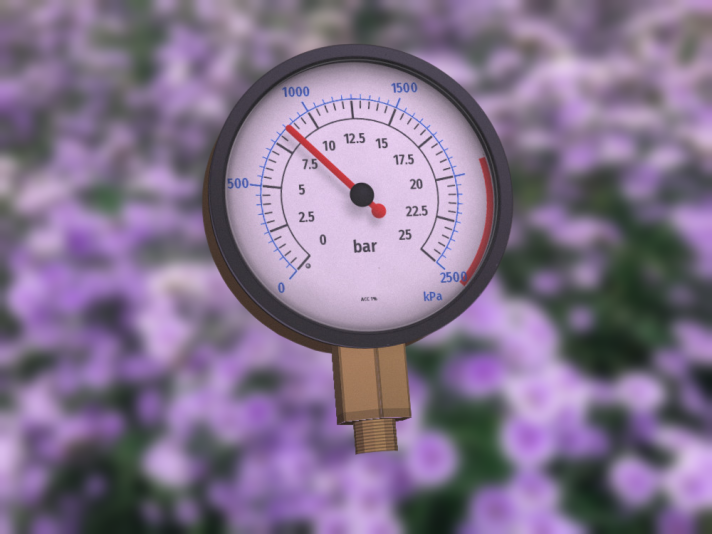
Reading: 8.5 bar
